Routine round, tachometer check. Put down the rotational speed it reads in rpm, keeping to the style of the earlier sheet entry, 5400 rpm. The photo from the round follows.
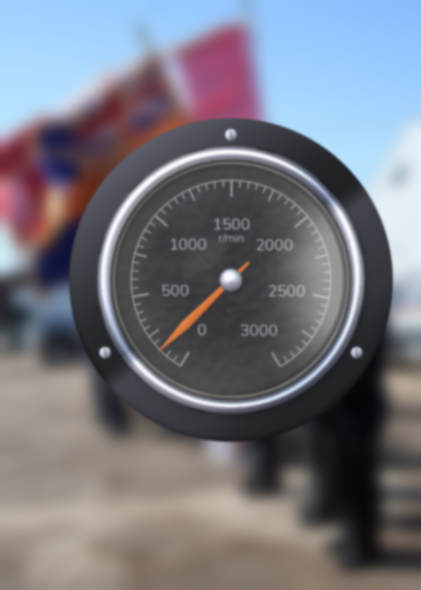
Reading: 150 rpm
